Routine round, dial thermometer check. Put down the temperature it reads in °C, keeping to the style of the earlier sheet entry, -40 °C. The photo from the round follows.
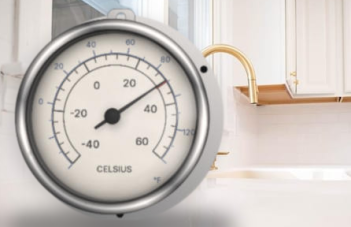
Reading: 32 °C
